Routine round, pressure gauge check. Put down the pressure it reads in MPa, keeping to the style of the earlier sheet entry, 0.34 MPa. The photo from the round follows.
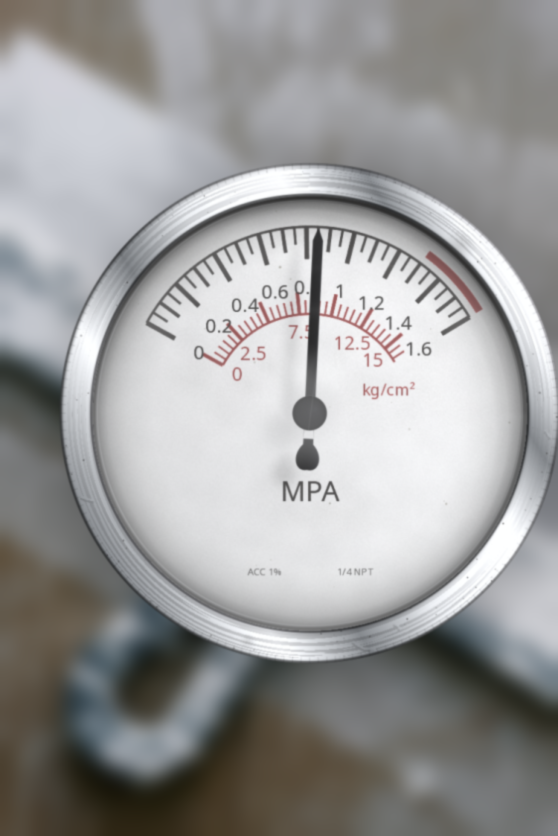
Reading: 0.85 MPa
